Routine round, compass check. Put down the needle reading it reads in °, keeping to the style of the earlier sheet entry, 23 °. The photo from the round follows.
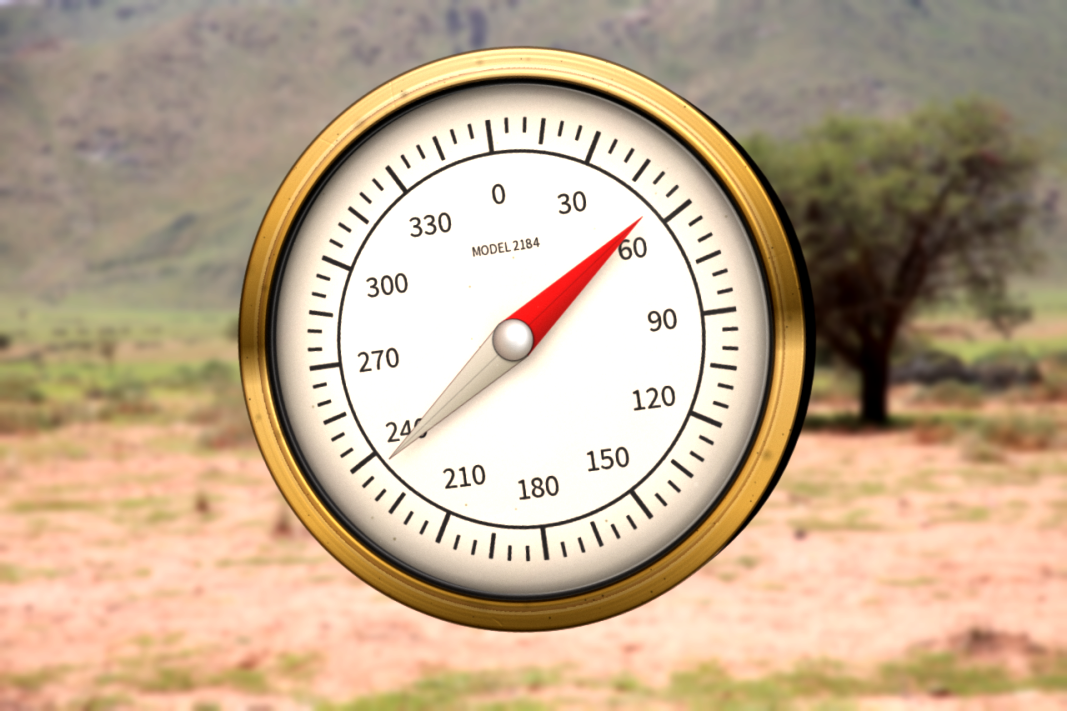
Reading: 55 °
